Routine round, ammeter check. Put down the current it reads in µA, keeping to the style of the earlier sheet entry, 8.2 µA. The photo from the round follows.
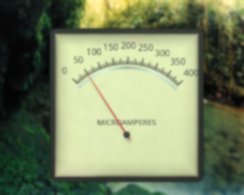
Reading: 50 µA
